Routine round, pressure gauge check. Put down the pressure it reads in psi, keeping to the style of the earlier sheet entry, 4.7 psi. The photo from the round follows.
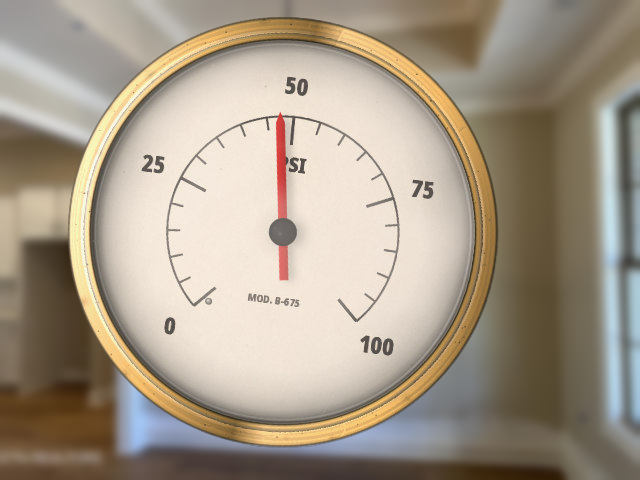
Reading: 47.5 psi
